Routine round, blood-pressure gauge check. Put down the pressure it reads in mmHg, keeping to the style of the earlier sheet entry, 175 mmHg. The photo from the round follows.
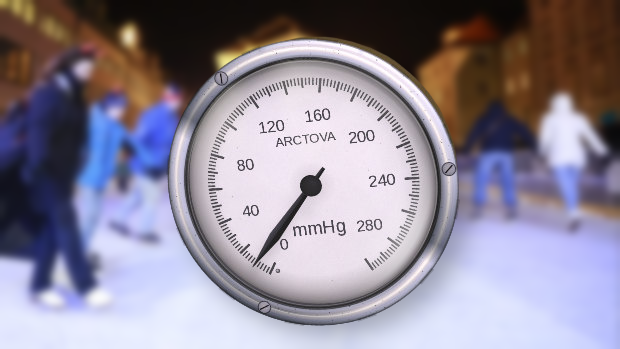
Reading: 10 mmHg
